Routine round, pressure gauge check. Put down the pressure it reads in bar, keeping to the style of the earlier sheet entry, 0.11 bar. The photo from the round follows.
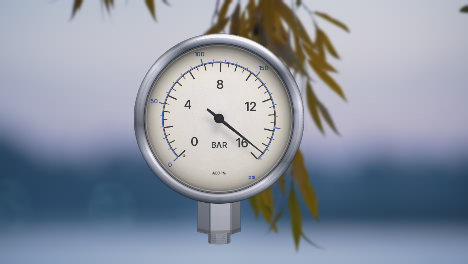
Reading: 15.5 bar
